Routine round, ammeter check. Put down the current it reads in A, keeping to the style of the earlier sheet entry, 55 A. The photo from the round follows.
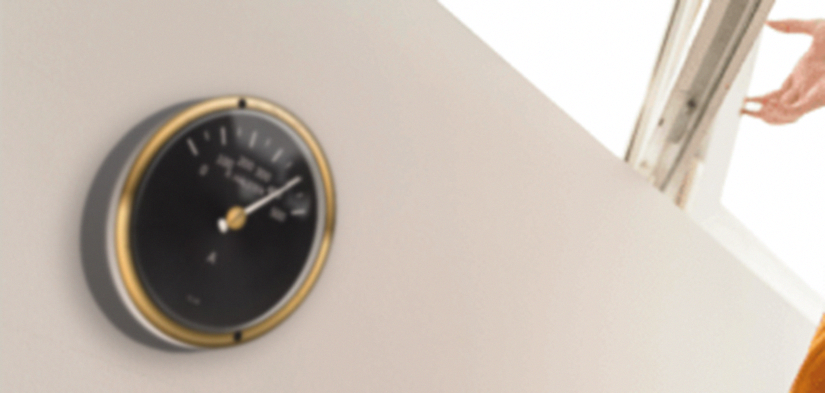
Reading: 400 A
